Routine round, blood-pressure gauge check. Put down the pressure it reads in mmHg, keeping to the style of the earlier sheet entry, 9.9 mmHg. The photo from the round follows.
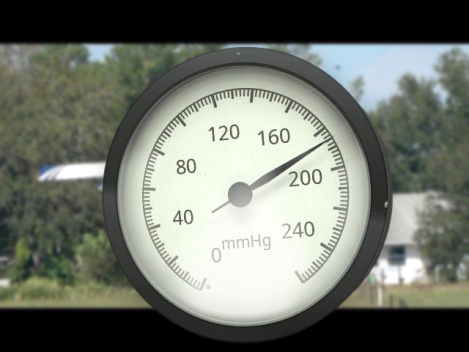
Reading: 186 mmHg
